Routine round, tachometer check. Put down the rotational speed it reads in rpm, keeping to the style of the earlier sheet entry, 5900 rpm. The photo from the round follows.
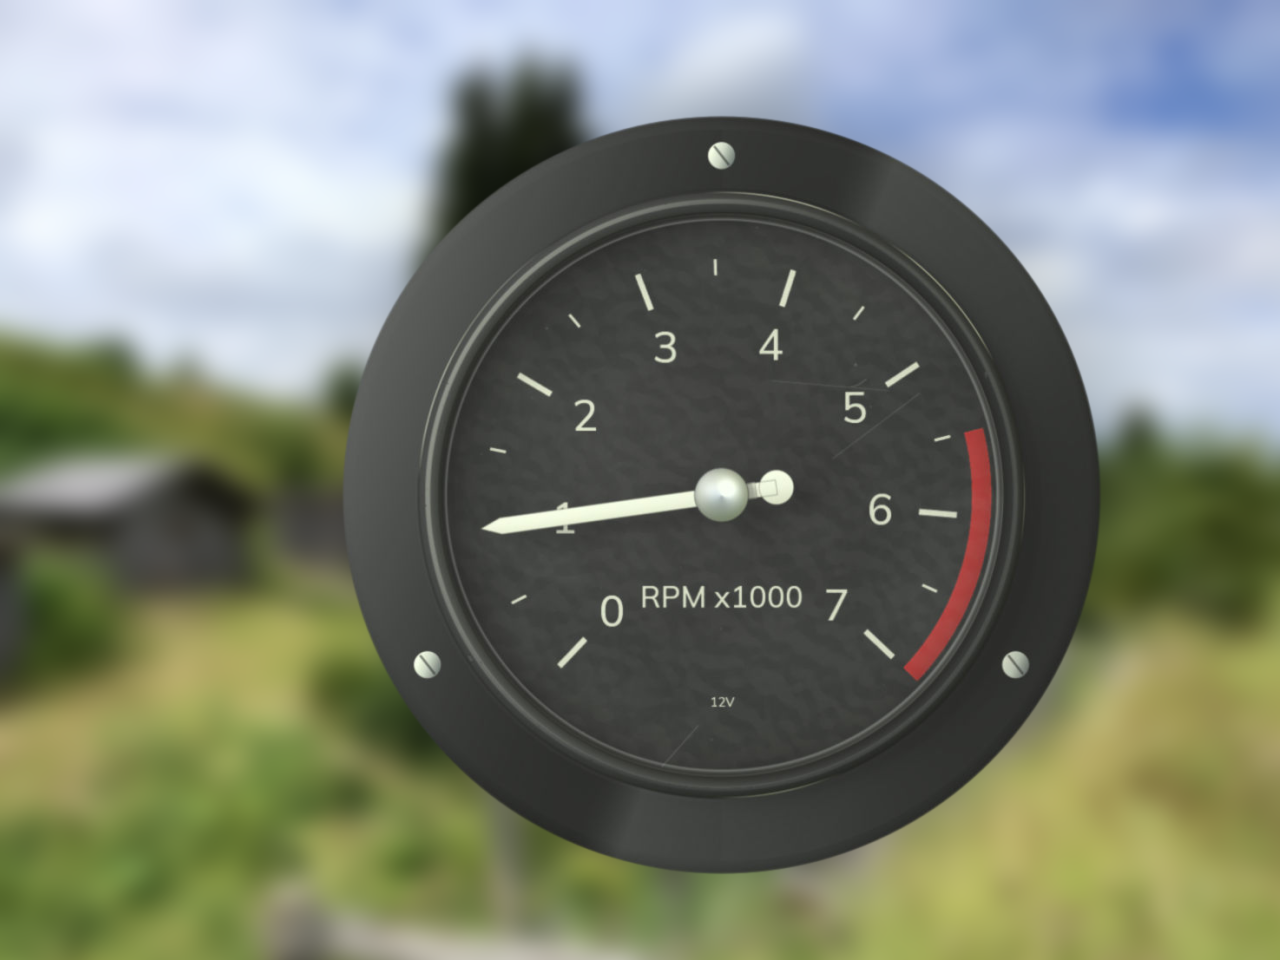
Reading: 1000 rpm
